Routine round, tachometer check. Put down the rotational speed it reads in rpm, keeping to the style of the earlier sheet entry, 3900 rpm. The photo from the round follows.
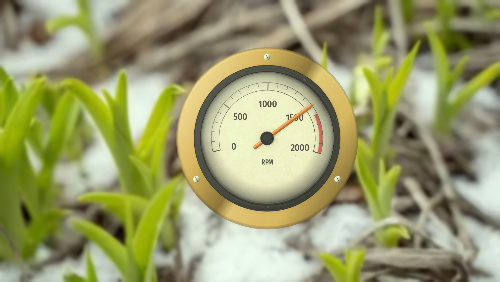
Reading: 1500 rpm
